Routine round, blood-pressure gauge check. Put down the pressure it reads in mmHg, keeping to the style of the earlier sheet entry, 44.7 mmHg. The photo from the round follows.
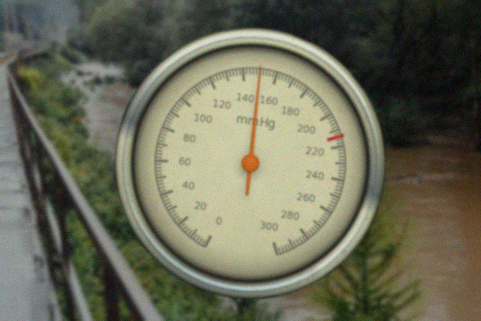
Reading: 150 mmHg
